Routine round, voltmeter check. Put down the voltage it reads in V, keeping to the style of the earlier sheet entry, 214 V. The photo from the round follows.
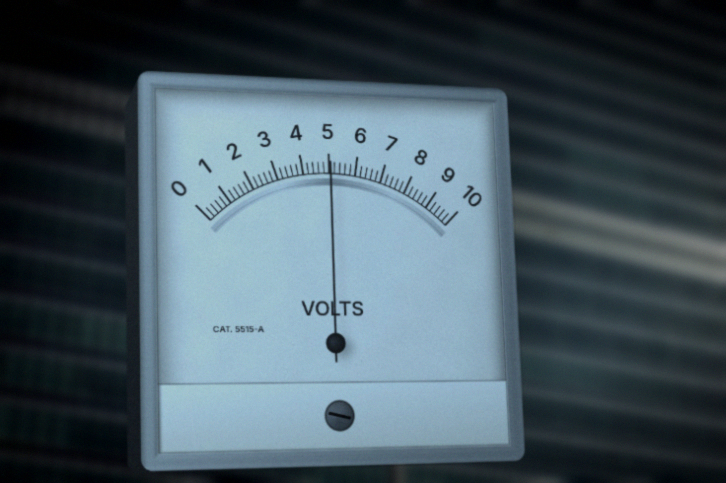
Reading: 5 V
